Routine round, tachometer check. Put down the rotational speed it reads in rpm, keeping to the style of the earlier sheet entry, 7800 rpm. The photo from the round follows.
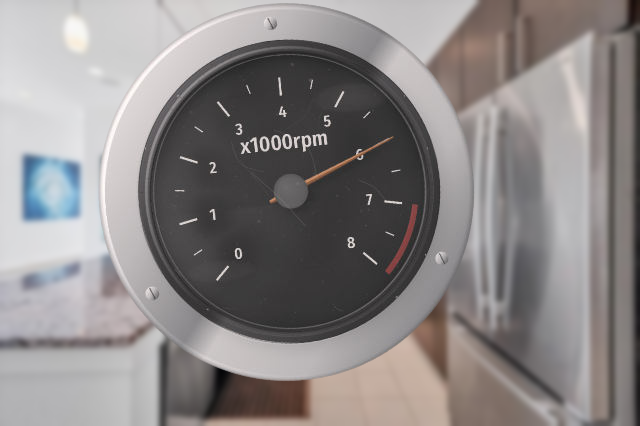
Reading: 6000 rpm
